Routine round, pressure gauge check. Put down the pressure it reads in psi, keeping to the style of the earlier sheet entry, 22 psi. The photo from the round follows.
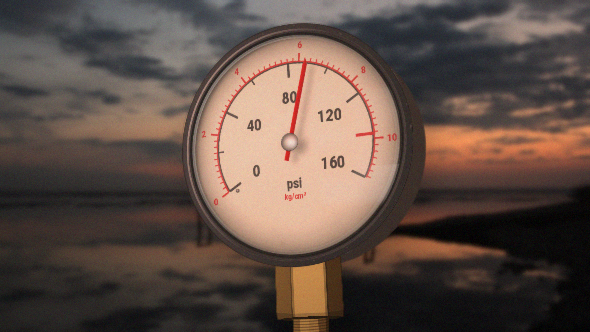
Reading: 90 psi
